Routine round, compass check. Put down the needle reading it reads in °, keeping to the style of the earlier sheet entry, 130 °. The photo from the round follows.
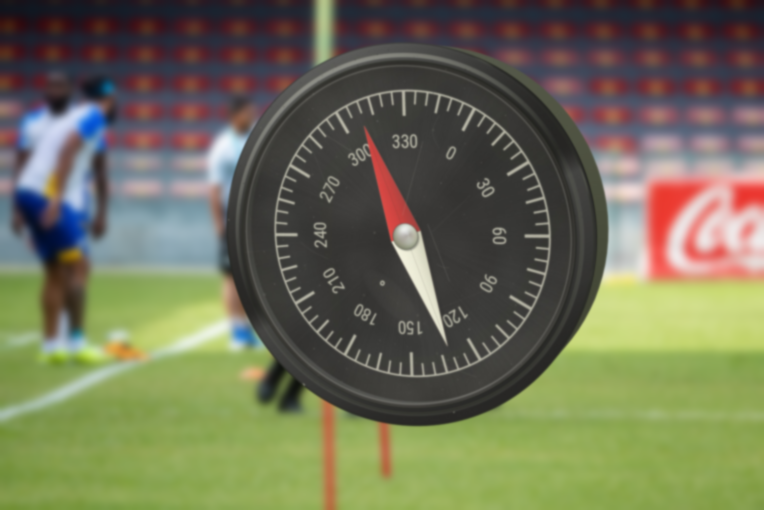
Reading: 310 °
